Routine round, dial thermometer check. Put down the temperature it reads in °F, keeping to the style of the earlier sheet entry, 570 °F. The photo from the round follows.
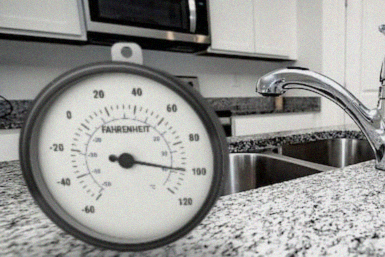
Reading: 100 °F
